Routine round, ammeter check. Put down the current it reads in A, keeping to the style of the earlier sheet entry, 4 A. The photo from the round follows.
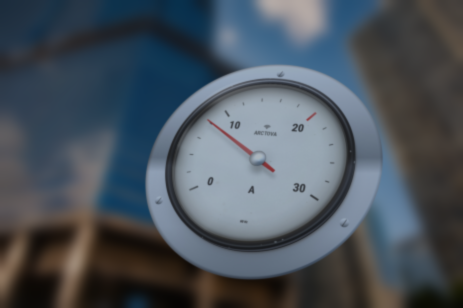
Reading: 8 A
